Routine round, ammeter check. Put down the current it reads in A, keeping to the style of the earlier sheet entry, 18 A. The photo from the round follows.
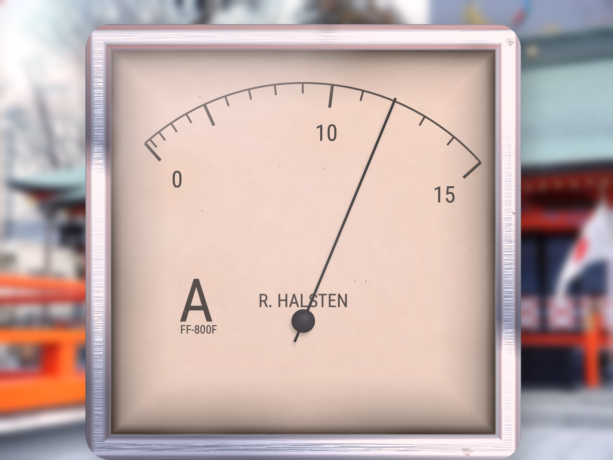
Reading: 12 A
